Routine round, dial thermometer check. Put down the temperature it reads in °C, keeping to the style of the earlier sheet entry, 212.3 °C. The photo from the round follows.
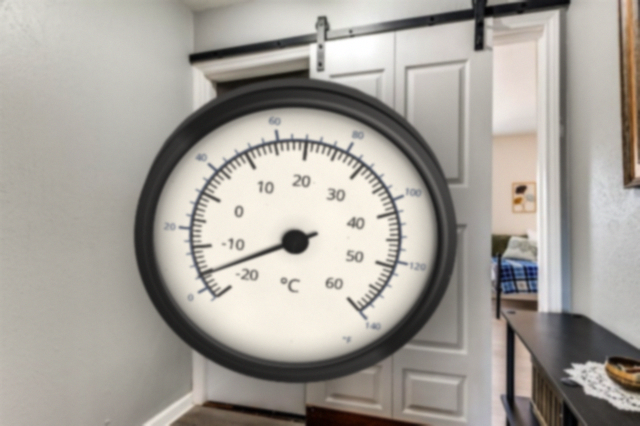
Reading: -15 °C
